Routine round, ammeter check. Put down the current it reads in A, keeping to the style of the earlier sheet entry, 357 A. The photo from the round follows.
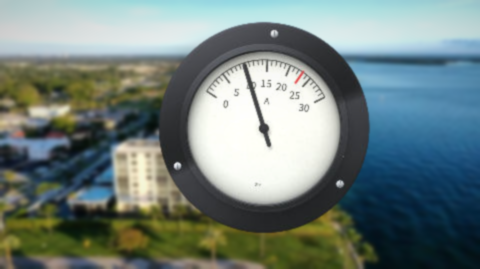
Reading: 10 A
